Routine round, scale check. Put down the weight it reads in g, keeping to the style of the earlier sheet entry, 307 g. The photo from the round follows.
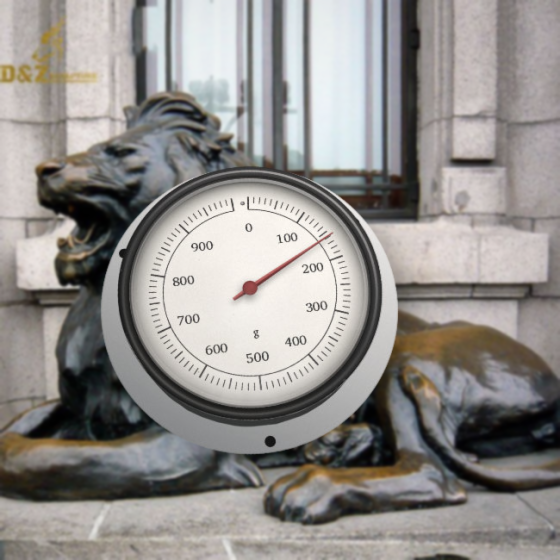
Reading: 160 g
